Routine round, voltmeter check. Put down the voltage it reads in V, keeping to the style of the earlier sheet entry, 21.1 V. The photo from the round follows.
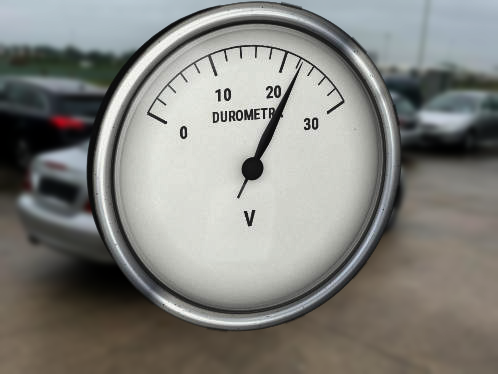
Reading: 22 V
